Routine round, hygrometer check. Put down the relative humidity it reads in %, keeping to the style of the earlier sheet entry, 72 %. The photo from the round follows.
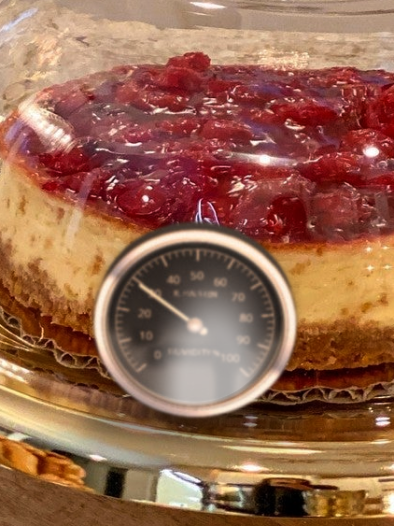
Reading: 30 %
